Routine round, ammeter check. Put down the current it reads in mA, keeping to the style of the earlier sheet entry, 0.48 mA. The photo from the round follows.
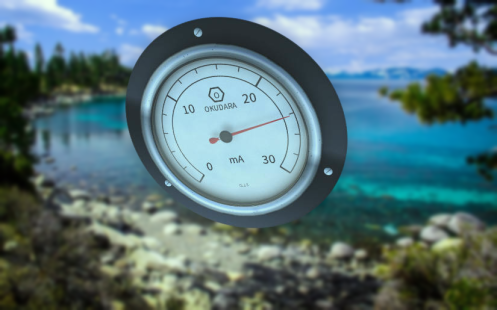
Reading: 24 mA
